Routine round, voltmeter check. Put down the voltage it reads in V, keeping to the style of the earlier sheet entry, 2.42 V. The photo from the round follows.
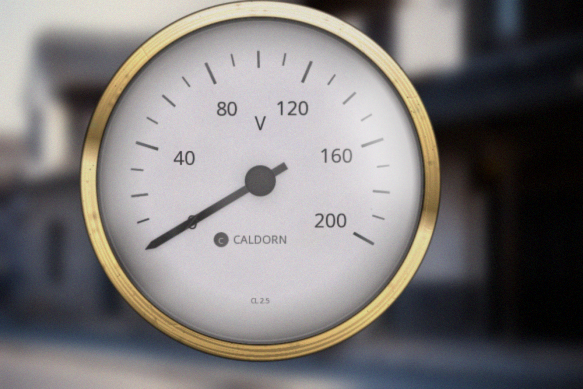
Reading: 0 V
